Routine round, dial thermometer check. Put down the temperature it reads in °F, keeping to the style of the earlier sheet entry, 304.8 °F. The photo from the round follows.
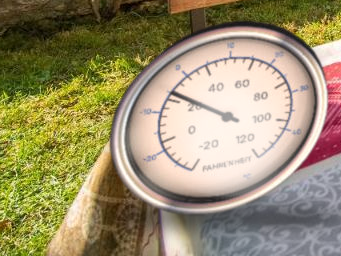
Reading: 24 °F
